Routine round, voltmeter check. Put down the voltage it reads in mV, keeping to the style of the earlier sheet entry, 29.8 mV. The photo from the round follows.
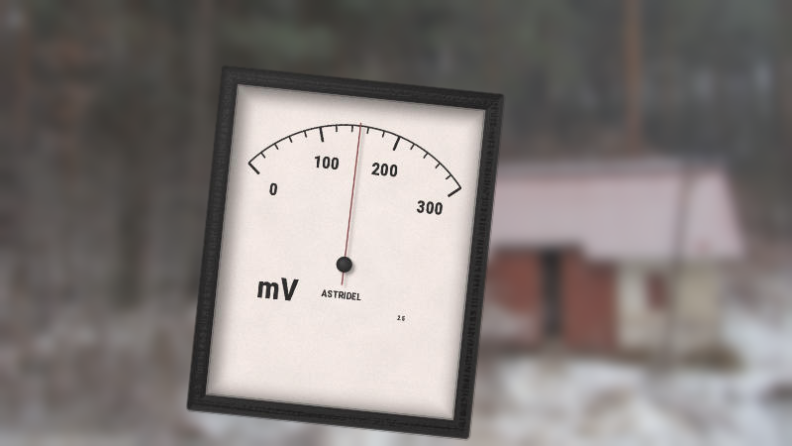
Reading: 150 mV
